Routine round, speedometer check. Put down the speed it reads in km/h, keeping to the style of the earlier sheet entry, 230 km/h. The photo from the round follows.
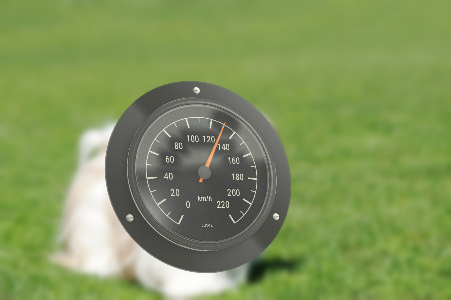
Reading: 130 km/h
